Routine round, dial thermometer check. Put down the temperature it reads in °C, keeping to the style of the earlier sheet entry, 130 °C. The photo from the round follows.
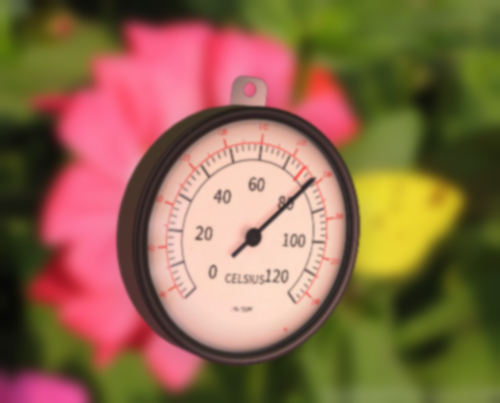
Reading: 80 °C
